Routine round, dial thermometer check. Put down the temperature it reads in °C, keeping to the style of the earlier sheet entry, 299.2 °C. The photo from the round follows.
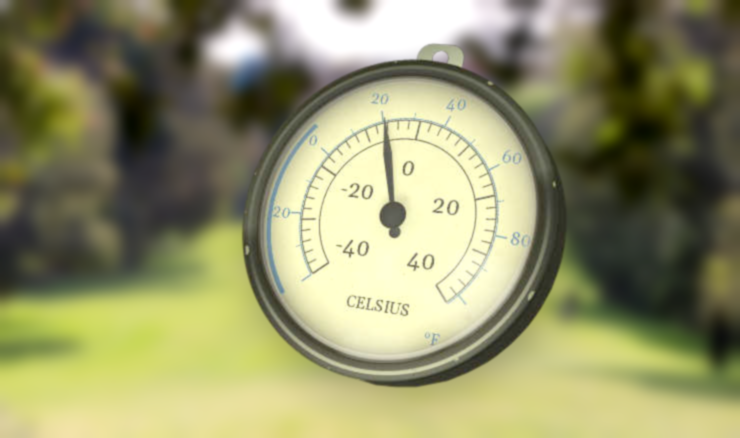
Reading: -6 °C
